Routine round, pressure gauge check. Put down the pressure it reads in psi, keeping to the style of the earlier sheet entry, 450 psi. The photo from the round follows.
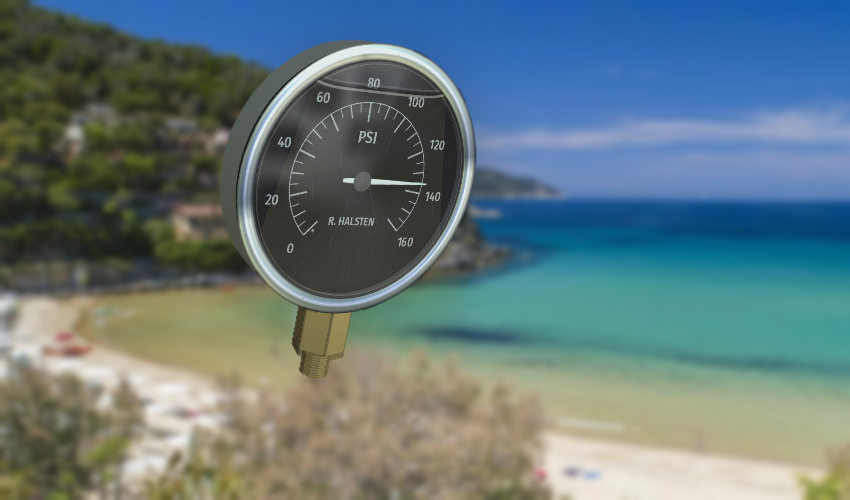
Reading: 135 psi
